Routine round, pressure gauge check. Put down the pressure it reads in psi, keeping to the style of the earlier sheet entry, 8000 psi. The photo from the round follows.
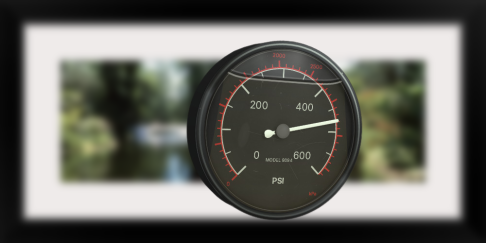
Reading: 475 psi
